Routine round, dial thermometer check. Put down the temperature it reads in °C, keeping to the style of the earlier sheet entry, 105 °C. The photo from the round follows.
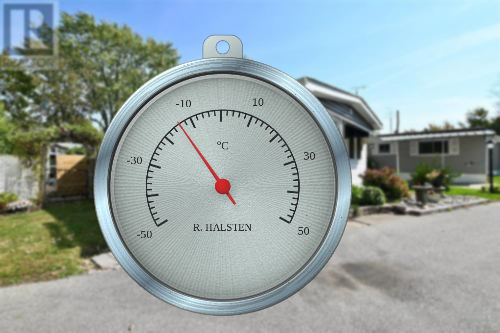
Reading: -14 °C
